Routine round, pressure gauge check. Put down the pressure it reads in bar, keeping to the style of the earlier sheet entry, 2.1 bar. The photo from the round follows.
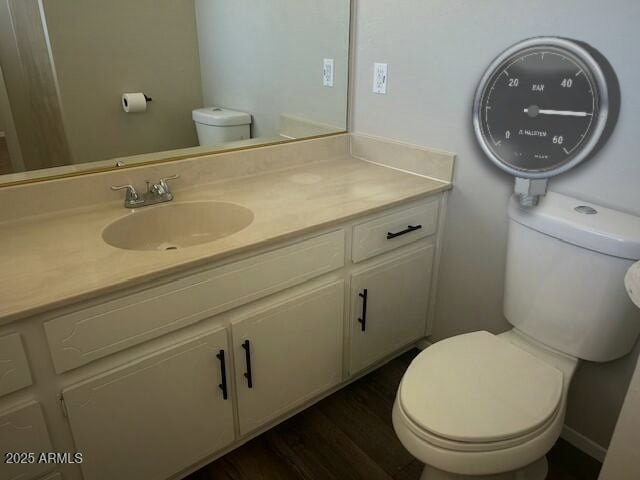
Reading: 50 bar
